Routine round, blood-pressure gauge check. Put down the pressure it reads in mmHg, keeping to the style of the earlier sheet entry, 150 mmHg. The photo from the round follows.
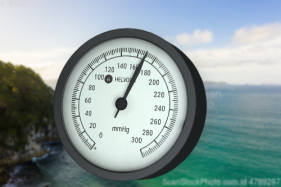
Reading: 170 mmHg
